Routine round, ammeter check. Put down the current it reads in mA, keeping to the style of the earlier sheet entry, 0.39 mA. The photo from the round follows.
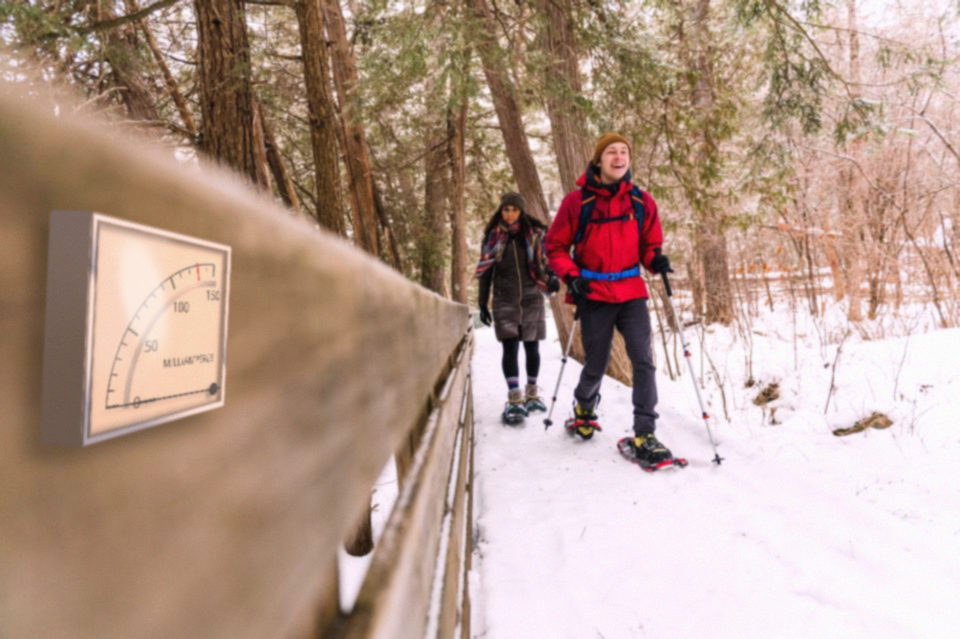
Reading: 0 mA
